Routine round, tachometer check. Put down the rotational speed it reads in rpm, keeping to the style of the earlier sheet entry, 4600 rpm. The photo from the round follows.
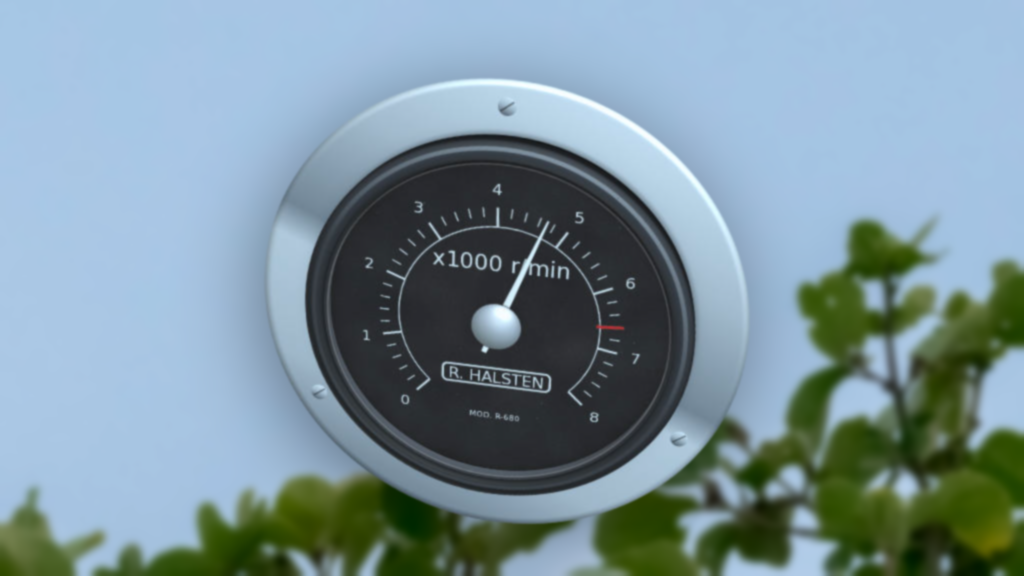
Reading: 4700 rpm
